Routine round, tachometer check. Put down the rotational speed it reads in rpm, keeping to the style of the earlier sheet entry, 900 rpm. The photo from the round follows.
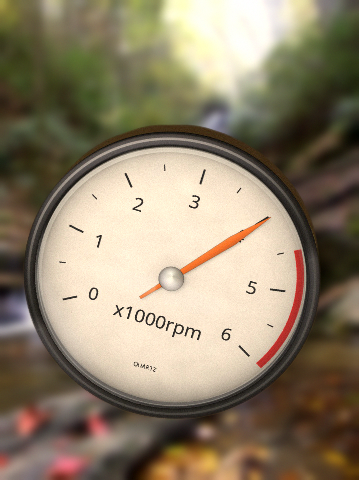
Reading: 4000 rpm
